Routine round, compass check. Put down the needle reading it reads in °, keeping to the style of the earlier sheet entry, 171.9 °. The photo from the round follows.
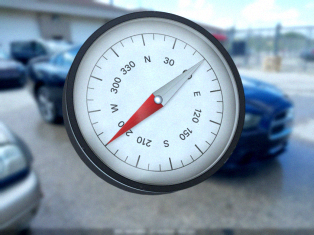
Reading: 240 °
